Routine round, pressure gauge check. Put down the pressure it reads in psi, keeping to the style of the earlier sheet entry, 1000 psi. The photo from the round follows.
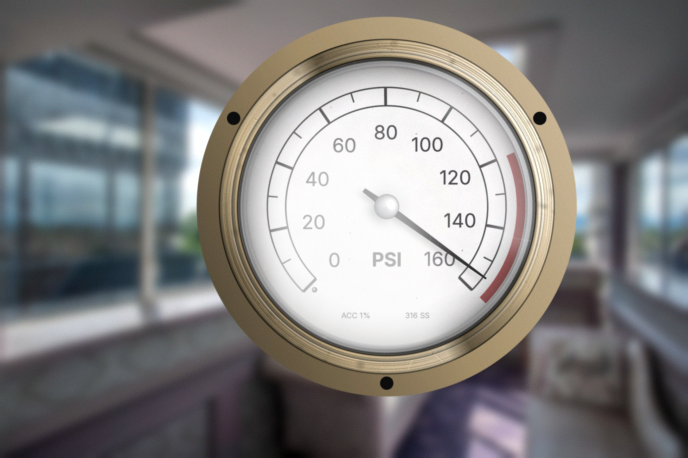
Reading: 155 psi
